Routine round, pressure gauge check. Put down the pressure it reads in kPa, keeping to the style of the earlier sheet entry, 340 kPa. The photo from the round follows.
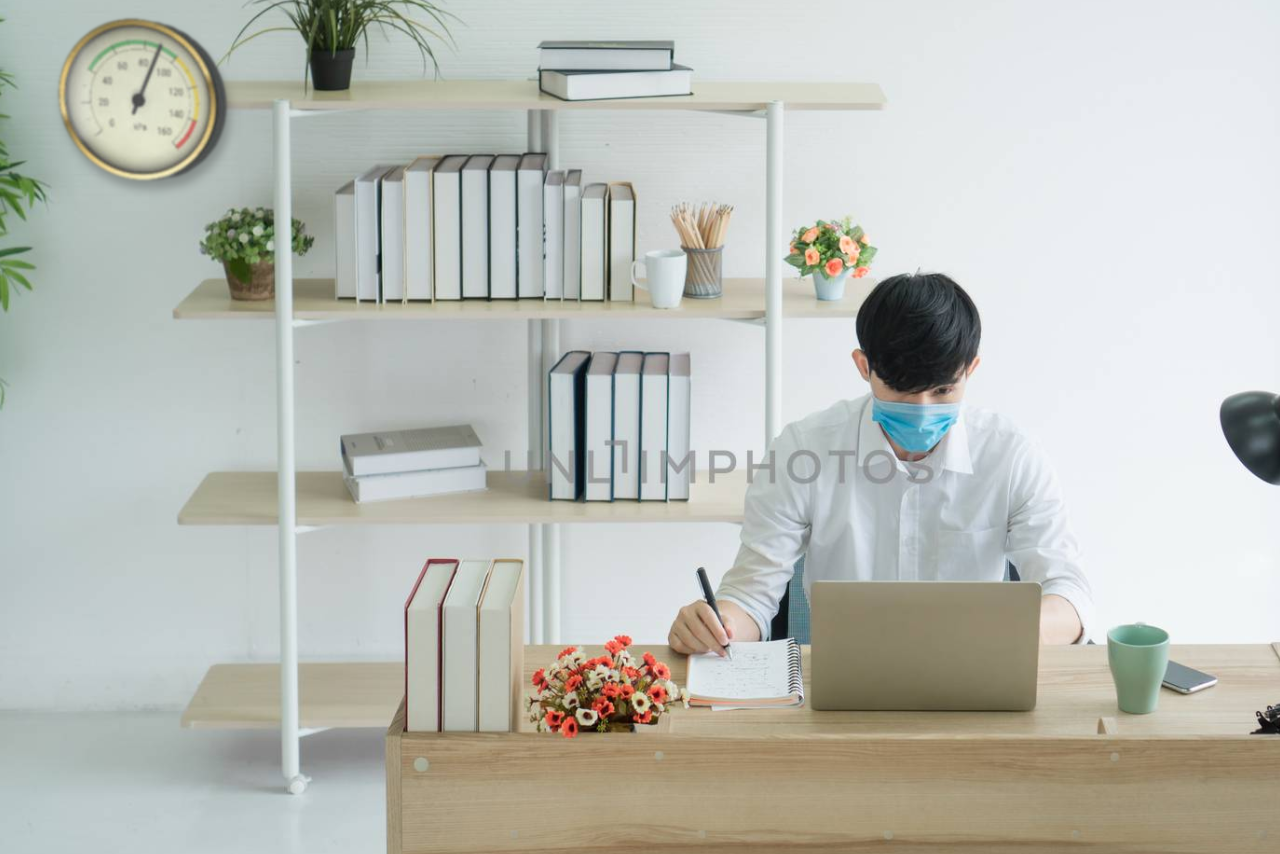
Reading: 90 kPa
